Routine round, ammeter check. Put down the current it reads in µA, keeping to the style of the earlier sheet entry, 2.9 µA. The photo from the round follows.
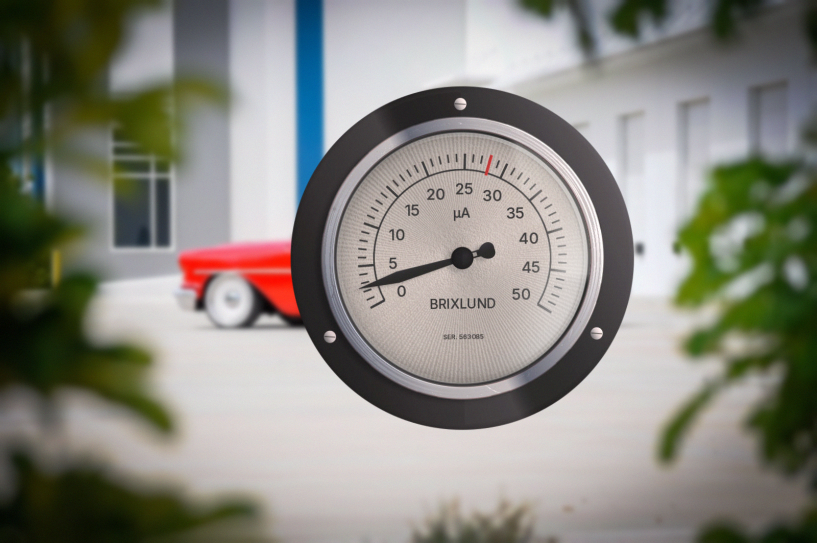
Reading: 2.5 µA
